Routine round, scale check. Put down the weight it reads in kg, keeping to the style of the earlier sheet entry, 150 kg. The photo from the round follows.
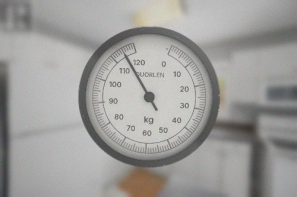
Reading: 115 kg
